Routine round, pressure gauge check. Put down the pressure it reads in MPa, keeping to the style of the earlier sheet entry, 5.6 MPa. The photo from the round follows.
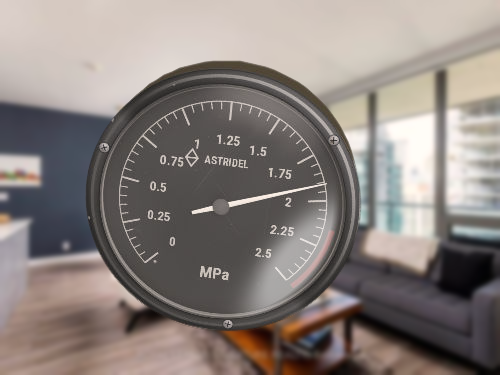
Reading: 1.9 MPa
